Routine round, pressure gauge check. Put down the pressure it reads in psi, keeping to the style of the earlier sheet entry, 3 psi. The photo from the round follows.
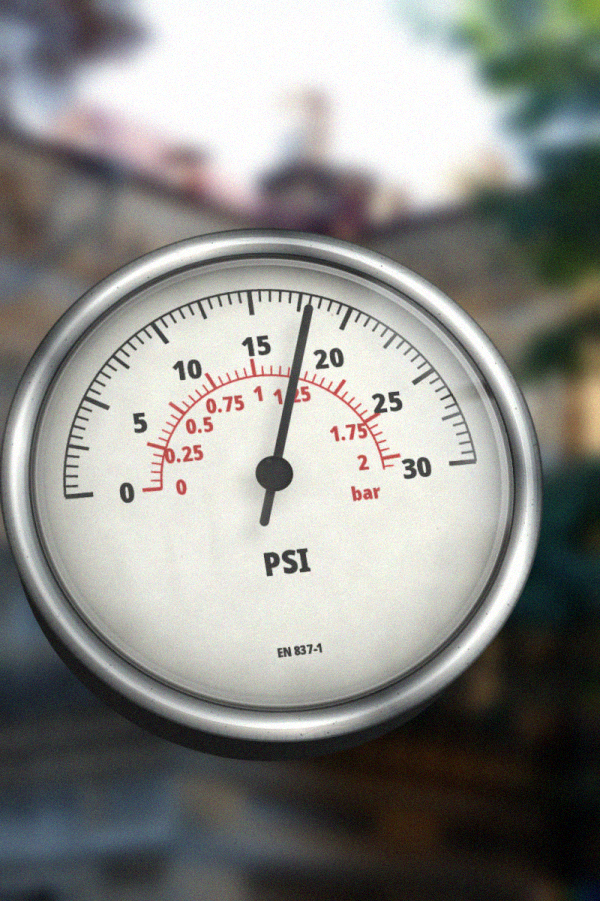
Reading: 18 psi
